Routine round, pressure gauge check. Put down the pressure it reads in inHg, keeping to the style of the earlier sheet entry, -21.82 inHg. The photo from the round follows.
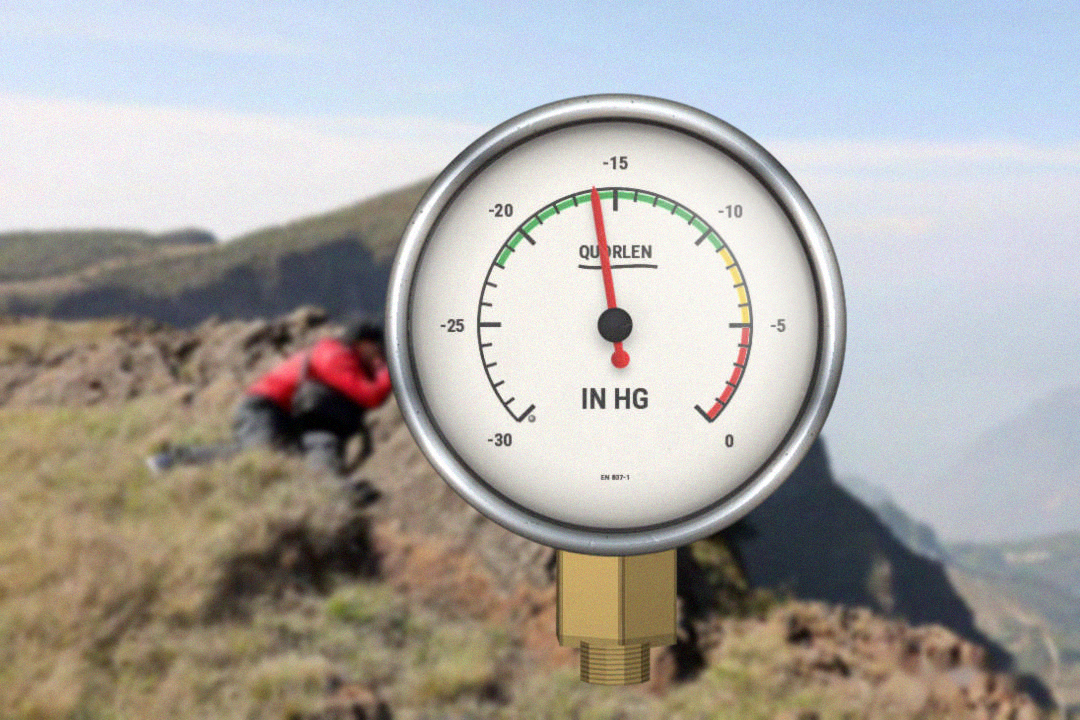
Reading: -16 inHg
